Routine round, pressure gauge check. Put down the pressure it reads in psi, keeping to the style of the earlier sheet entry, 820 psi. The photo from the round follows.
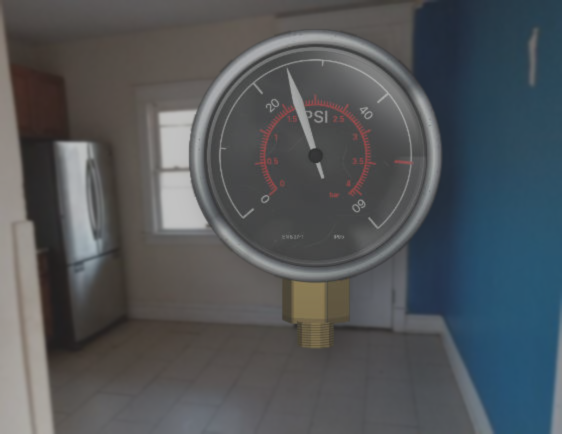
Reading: 25 psi
